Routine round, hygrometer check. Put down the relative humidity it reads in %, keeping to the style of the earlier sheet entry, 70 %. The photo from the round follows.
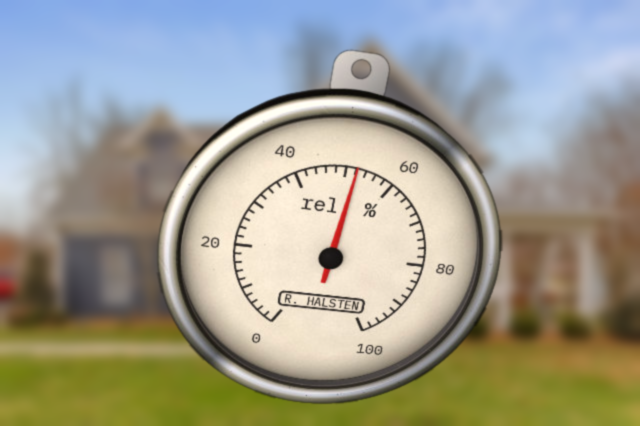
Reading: 52 %
